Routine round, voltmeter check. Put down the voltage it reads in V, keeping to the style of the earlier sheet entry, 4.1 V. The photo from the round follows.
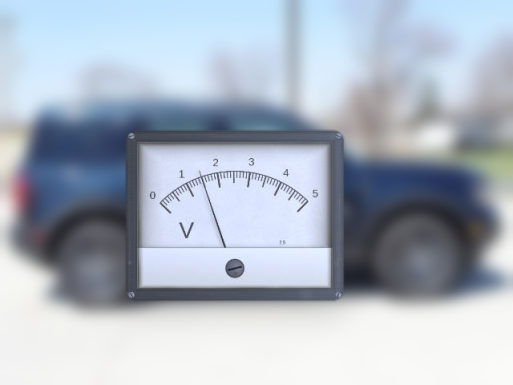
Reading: 1.5 V
